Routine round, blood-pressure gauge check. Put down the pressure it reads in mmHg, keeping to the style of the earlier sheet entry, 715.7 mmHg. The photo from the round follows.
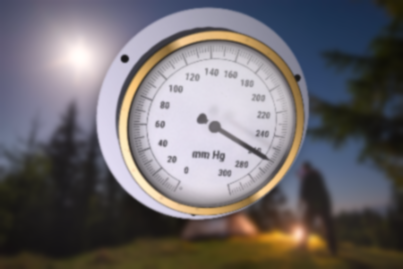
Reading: 260 mmHg
